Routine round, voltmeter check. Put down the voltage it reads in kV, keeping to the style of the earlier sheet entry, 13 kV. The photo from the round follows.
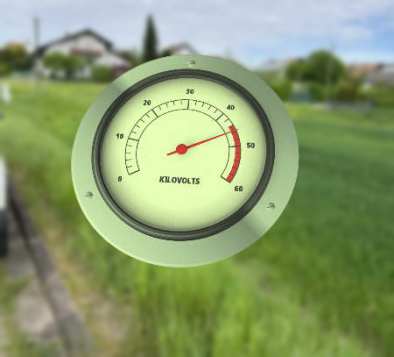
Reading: 46 kV
